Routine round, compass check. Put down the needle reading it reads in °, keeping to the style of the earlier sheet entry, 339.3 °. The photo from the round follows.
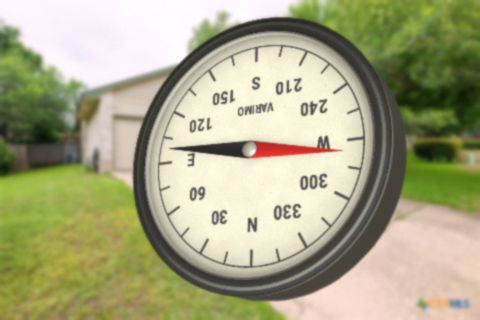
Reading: 277.5 °
